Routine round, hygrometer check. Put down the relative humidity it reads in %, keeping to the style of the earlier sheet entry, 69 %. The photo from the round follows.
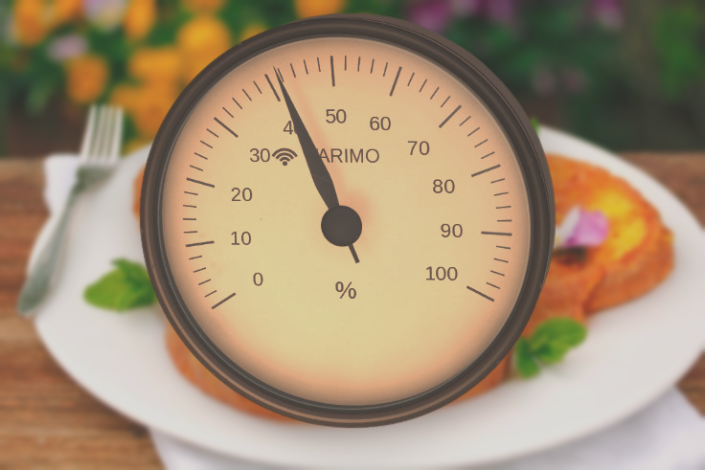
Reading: 42 %
